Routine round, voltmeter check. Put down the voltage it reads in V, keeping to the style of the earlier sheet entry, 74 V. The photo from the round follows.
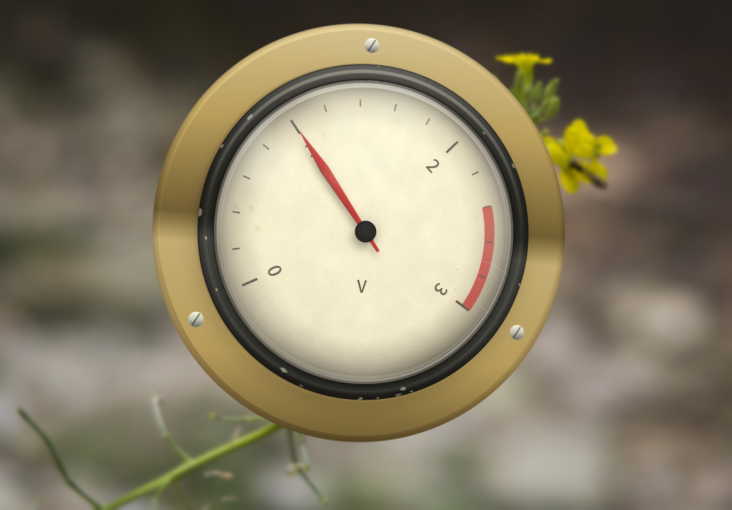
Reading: 1 V
